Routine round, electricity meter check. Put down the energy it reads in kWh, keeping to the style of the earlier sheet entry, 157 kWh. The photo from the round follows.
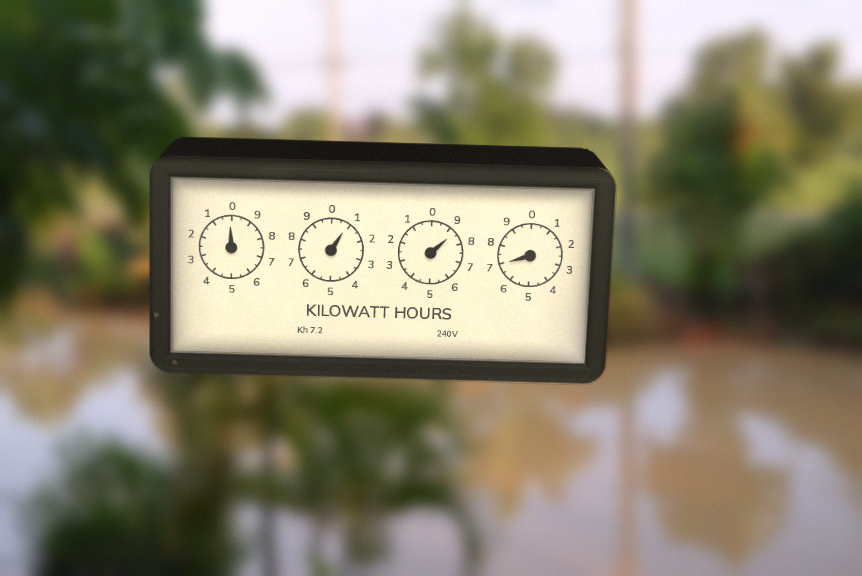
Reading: 87 kWh
